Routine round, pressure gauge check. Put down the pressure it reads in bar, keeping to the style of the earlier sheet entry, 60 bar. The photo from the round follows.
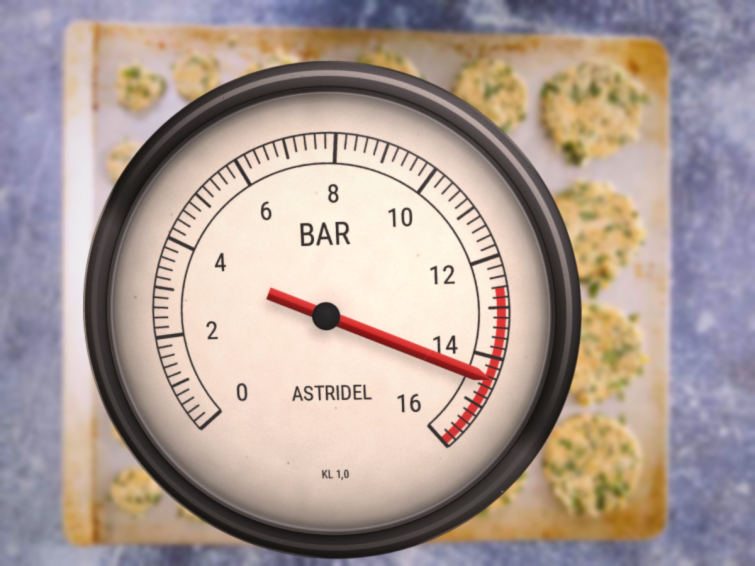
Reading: 14.4 bar
